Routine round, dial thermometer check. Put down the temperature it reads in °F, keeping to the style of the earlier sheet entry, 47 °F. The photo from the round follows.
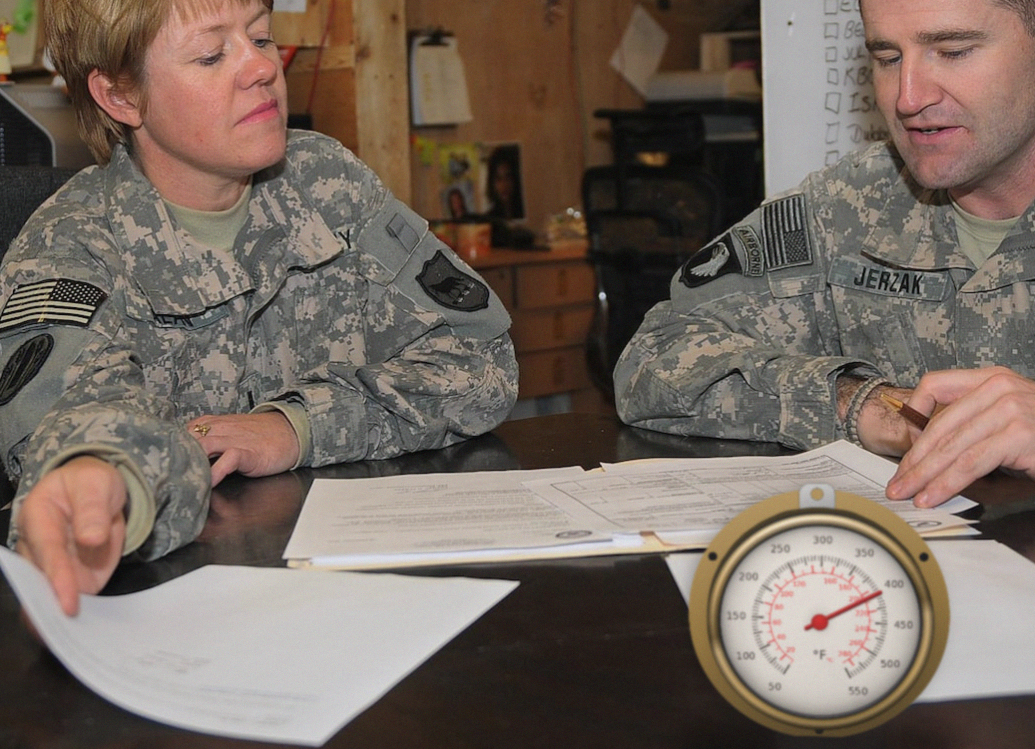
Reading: 400 °F
